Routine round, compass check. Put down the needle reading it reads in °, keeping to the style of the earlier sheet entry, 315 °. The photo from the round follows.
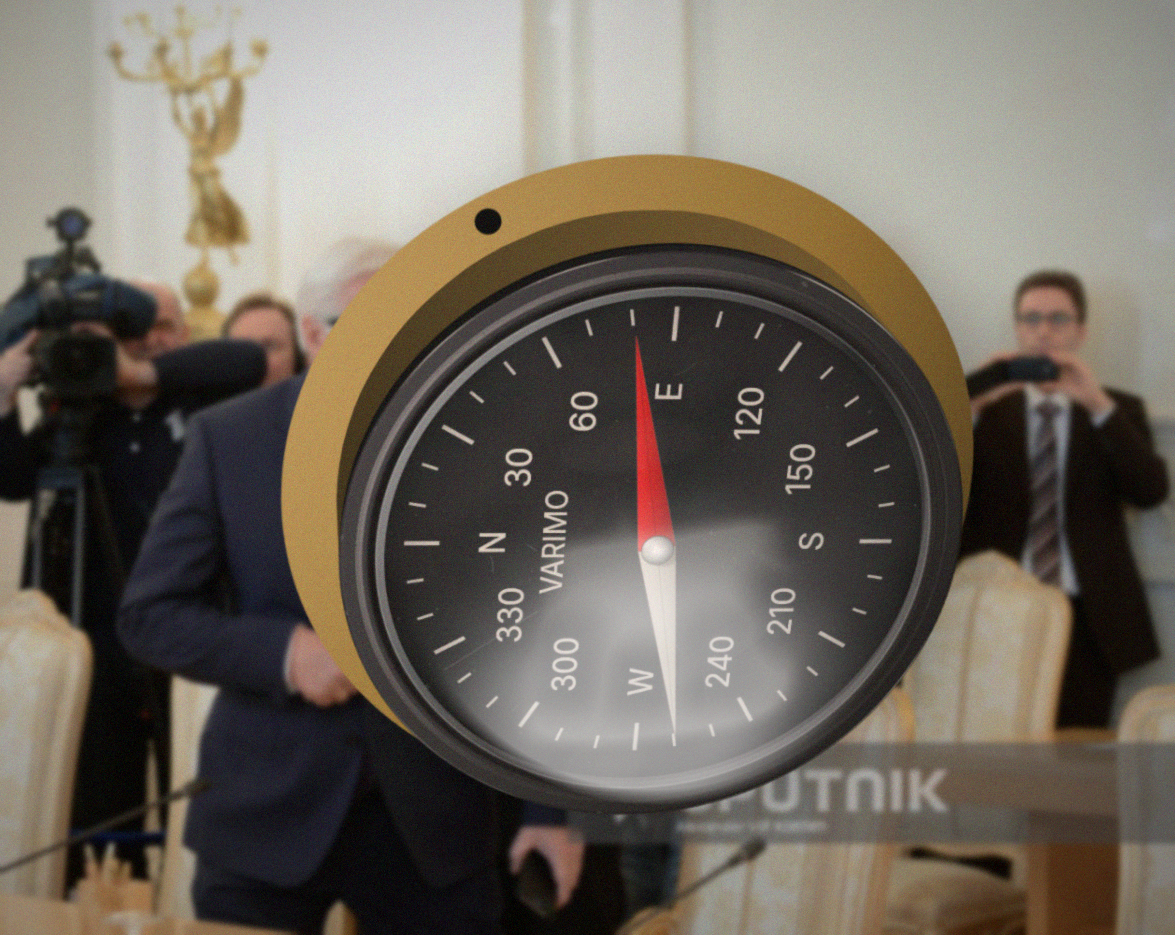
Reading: 80 °
